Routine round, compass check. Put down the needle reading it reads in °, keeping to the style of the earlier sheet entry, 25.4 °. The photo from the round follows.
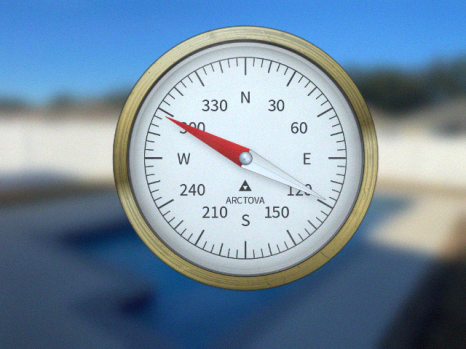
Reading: 297.5 °
